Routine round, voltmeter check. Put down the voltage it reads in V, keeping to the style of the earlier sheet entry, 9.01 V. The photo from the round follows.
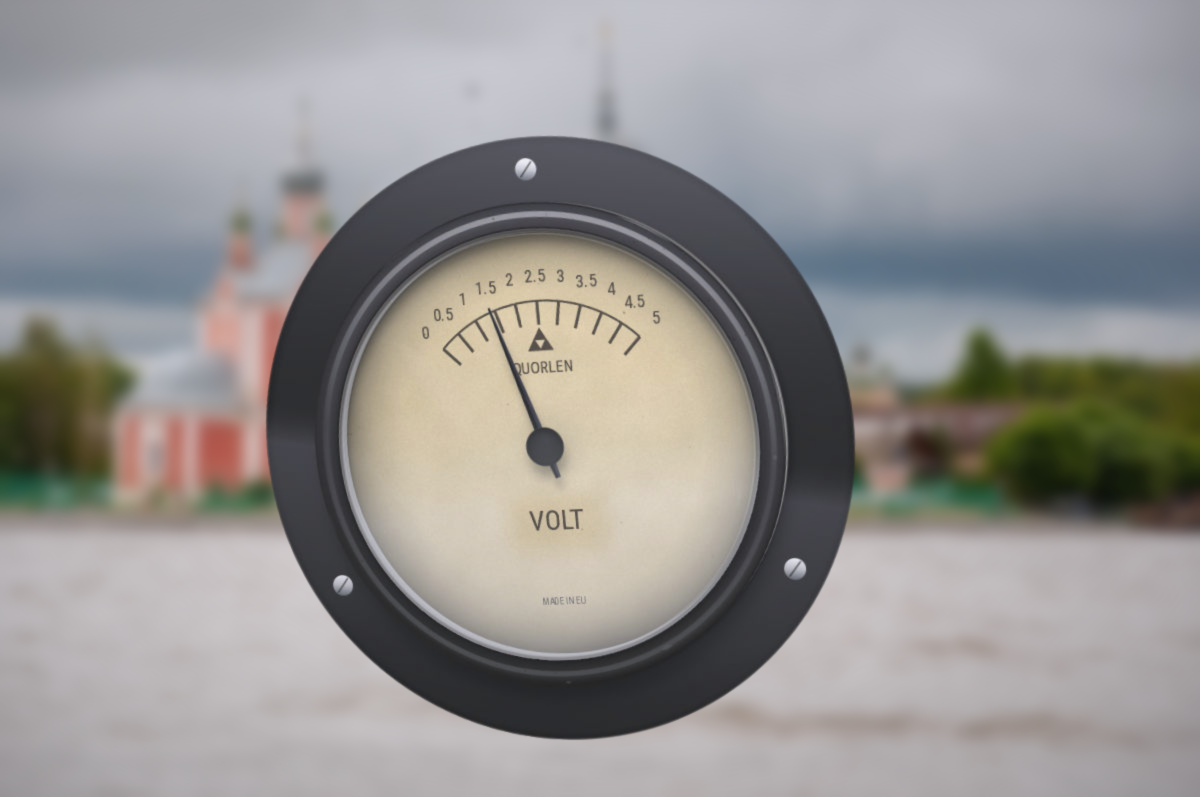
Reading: 1.5 V
